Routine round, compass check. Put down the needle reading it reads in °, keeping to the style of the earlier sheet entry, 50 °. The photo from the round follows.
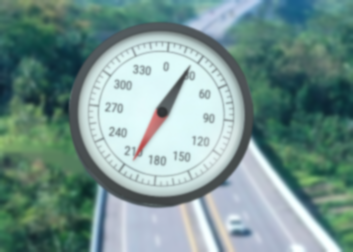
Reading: 205 °
